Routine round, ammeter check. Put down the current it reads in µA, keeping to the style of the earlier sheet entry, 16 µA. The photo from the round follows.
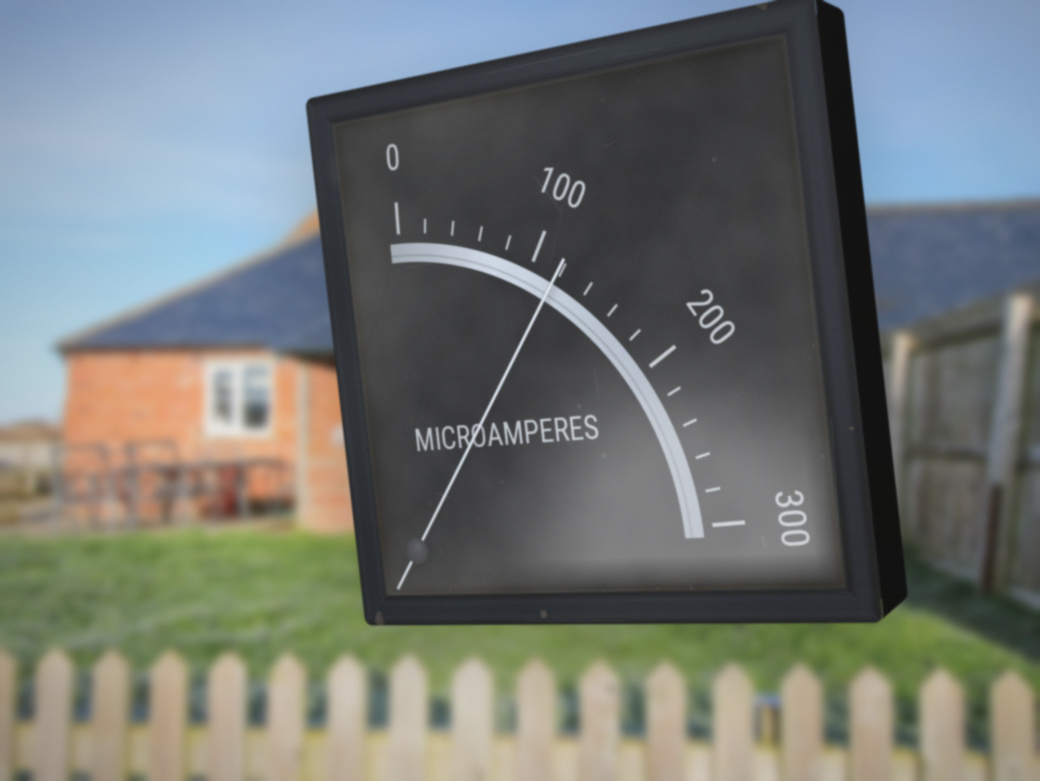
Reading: 120 µA
